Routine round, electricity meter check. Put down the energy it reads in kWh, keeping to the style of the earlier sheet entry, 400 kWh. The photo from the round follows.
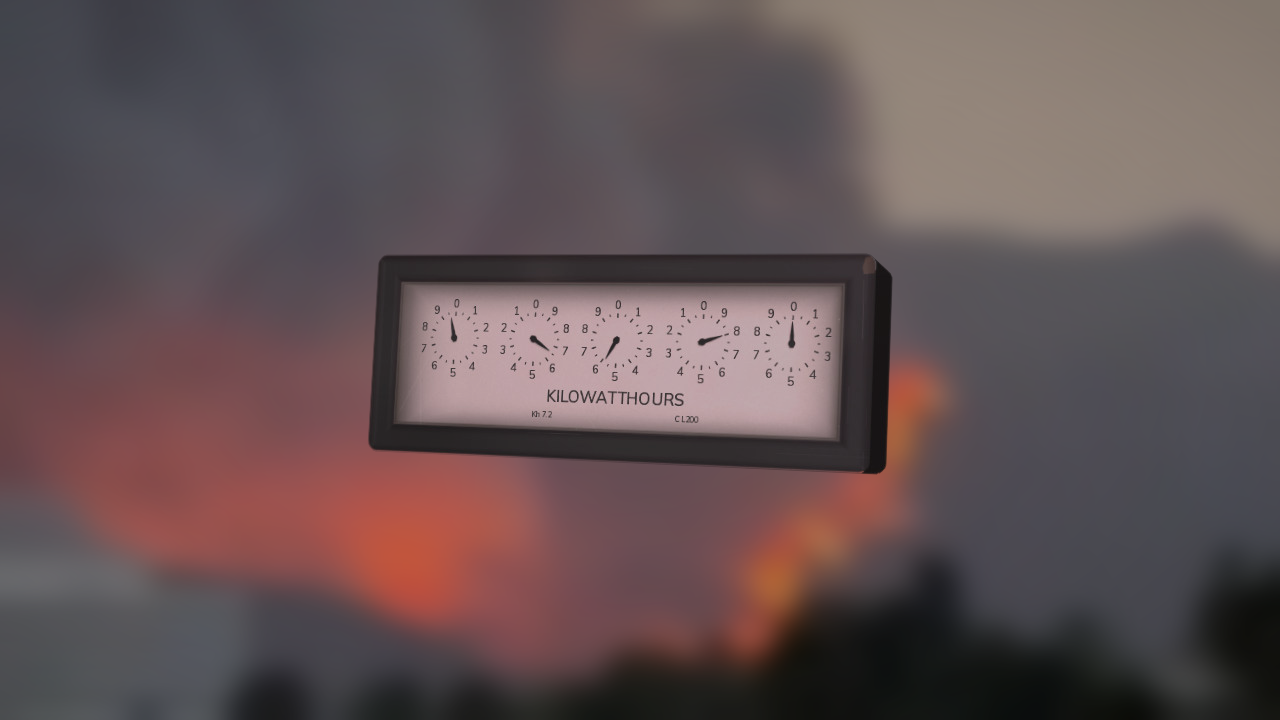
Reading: 96580 kWh
